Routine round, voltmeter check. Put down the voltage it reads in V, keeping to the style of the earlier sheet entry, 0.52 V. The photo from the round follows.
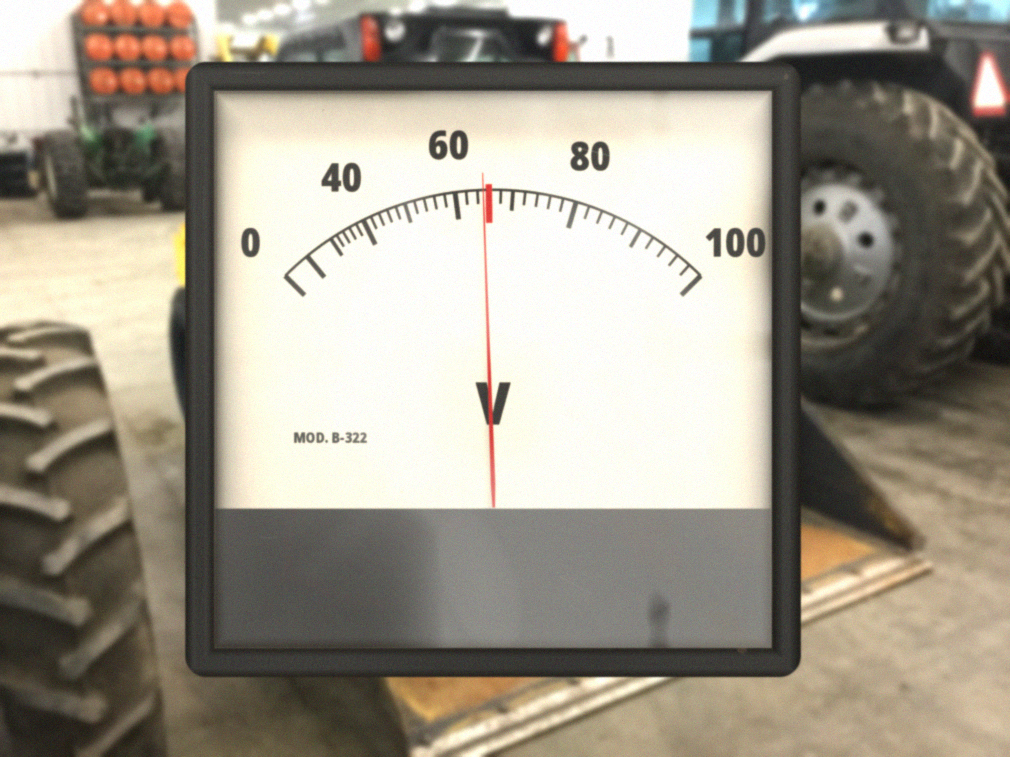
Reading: 65 V
